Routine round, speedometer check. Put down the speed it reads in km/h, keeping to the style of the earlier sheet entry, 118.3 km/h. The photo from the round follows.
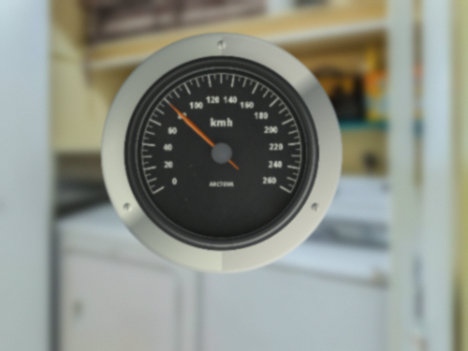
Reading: 80 km/h
